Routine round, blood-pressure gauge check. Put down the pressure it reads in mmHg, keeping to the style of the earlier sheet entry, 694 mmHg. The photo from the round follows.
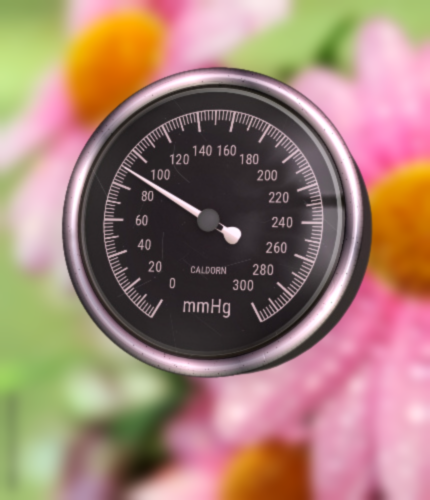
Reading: 90 mmHg
